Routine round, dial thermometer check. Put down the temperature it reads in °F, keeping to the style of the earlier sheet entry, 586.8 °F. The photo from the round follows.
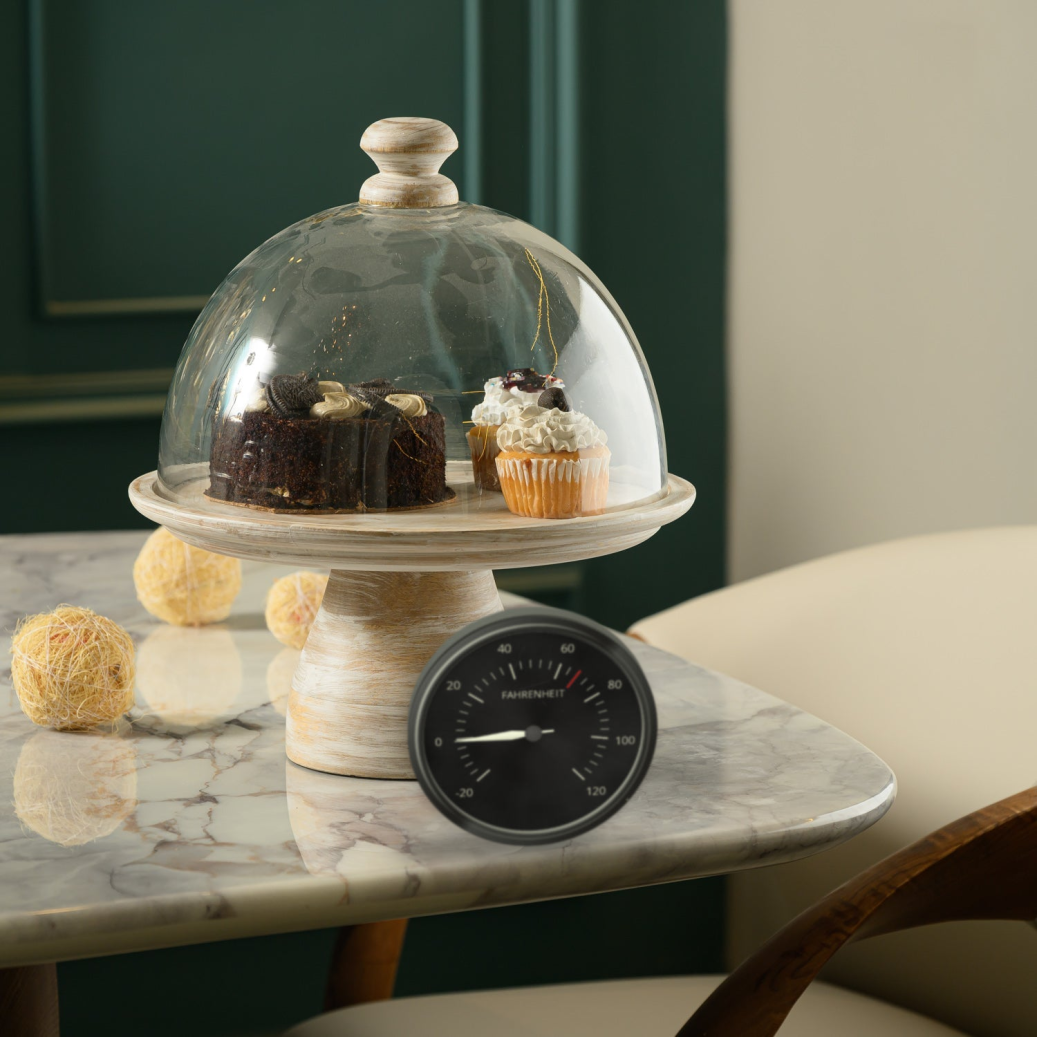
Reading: 0 °F
